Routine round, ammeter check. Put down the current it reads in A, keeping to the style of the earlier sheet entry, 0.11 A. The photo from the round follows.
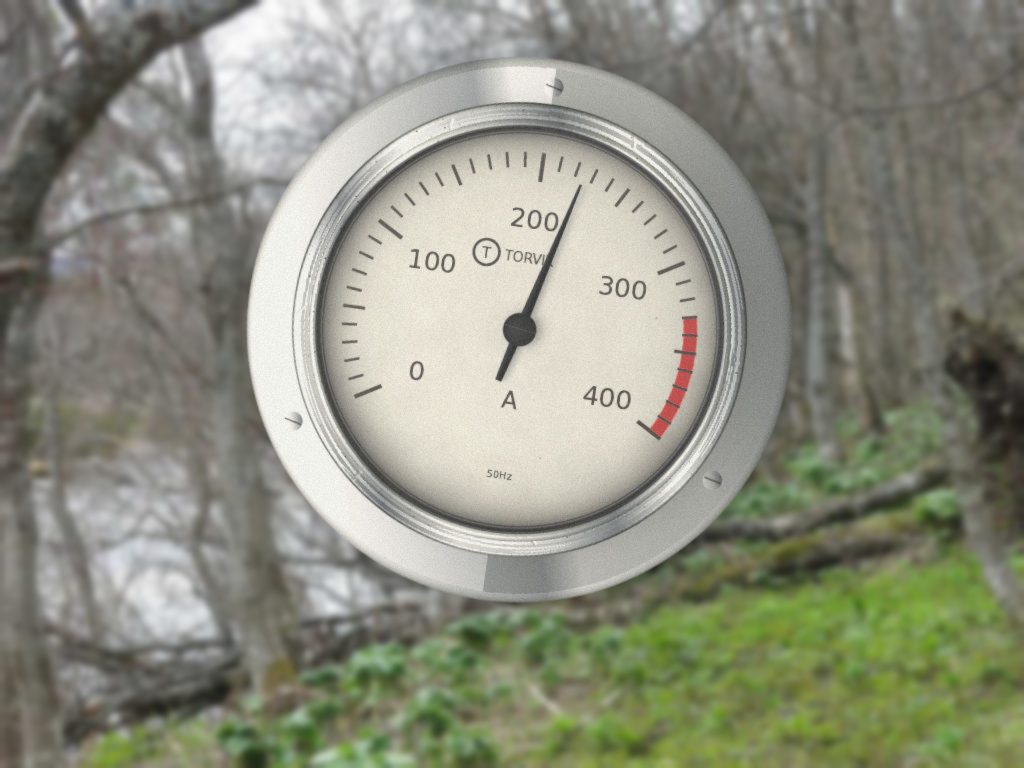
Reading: 225 A
